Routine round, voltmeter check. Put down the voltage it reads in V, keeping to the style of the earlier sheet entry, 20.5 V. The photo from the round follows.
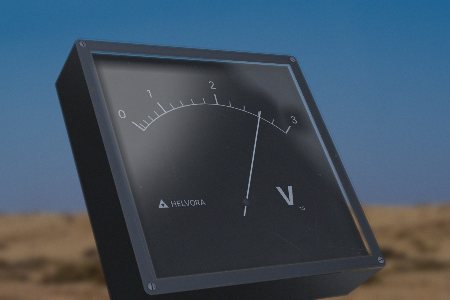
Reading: 2.6 V
